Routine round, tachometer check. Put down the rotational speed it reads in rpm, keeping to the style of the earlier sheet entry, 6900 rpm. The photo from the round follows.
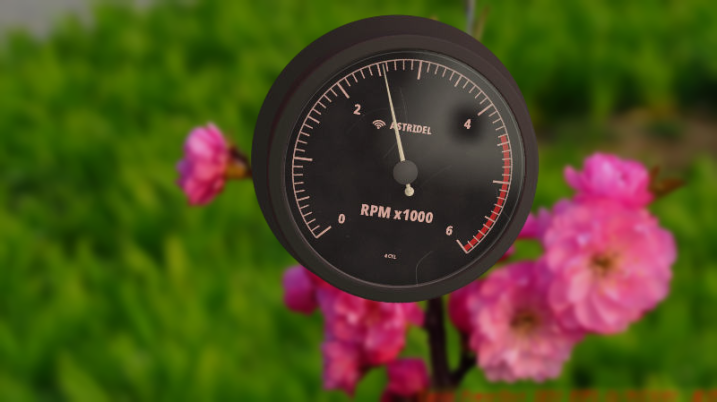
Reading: 2550 rpm
